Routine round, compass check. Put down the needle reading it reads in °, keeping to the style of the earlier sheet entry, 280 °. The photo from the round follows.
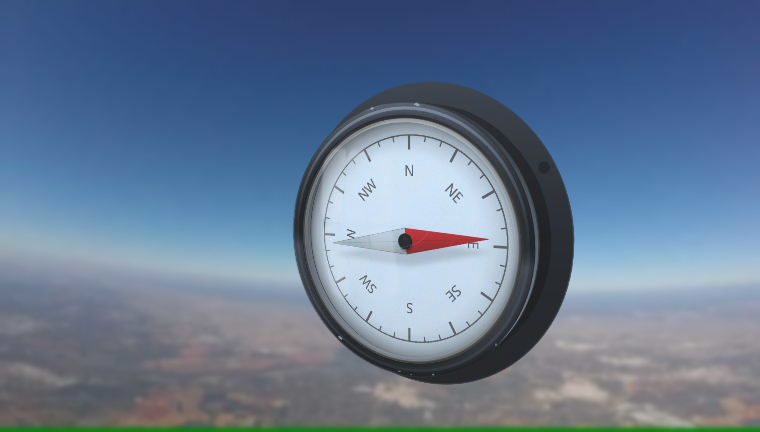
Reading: 85 °
